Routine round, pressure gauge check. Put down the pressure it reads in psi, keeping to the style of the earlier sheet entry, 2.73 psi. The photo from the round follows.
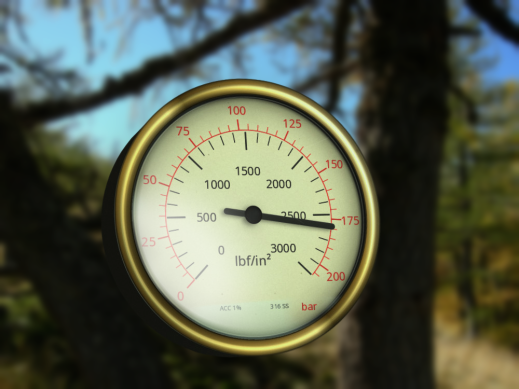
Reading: 2600 psi
